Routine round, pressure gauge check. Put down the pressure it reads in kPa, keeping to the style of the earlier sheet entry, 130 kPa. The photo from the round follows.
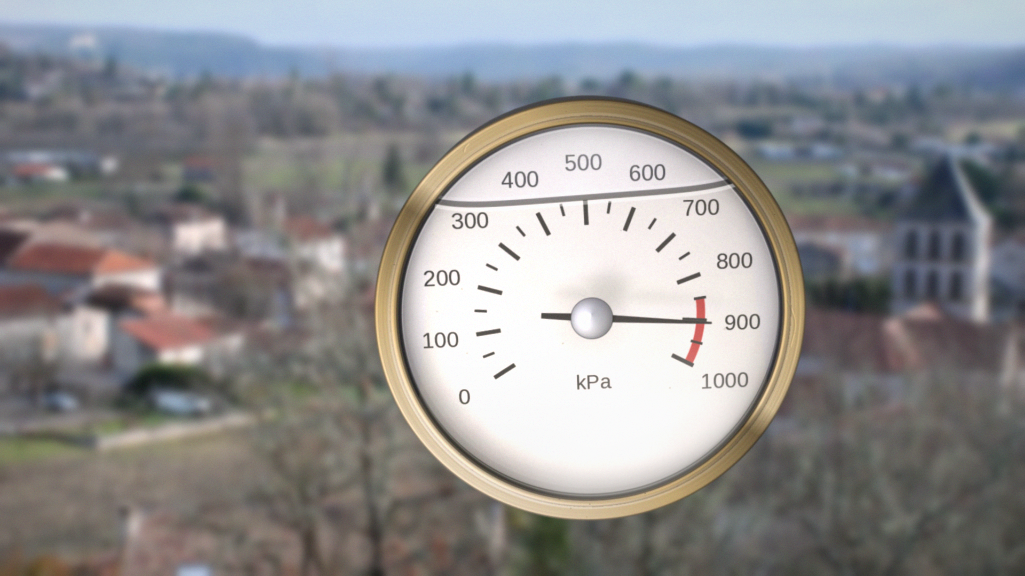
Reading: 900 kPa
